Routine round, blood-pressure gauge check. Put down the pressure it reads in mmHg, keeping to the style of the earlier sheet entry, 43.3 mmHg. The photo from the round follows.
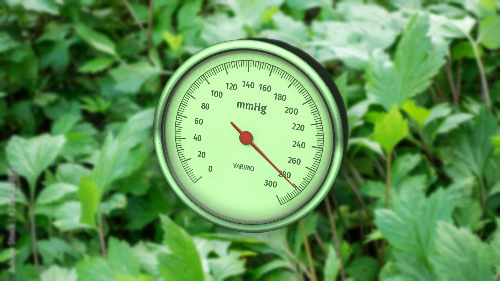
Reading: 280 mmHg
